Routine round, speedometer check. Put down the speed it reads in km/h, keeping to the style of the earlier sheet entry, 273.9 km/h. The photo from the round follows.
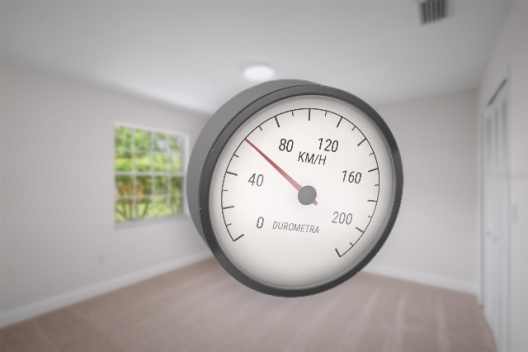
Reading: 60 km/h
